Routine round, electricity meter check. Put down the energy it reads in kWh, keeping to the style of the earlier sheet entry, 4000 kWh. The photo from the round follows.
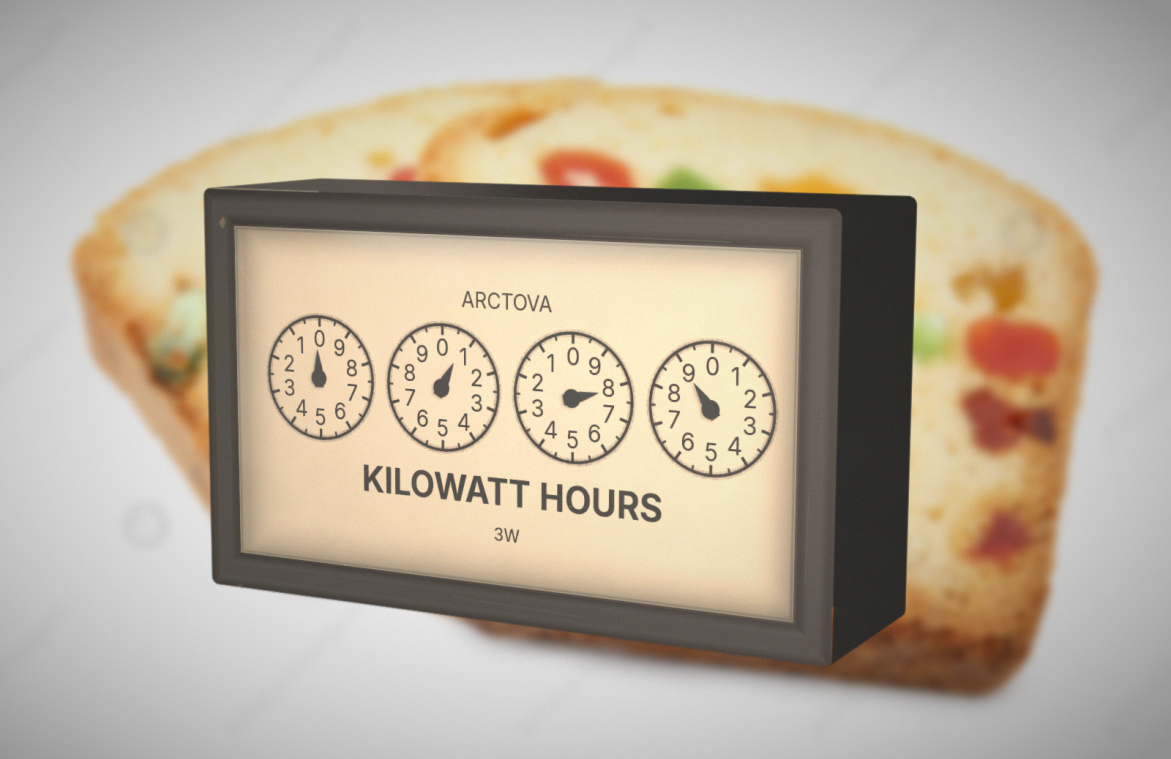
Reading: 79 kWh
